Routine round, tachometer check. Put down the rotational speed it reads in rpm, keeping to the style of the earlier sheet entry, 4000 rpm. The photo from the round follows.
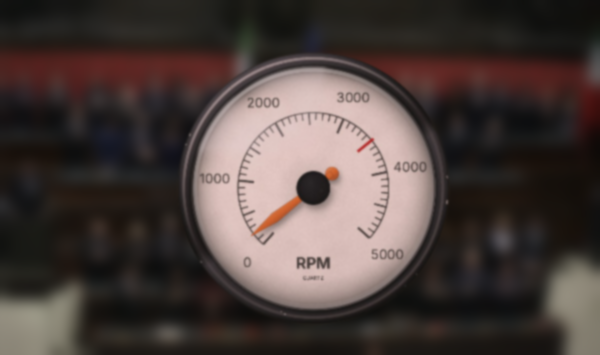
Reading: 200 rpm
